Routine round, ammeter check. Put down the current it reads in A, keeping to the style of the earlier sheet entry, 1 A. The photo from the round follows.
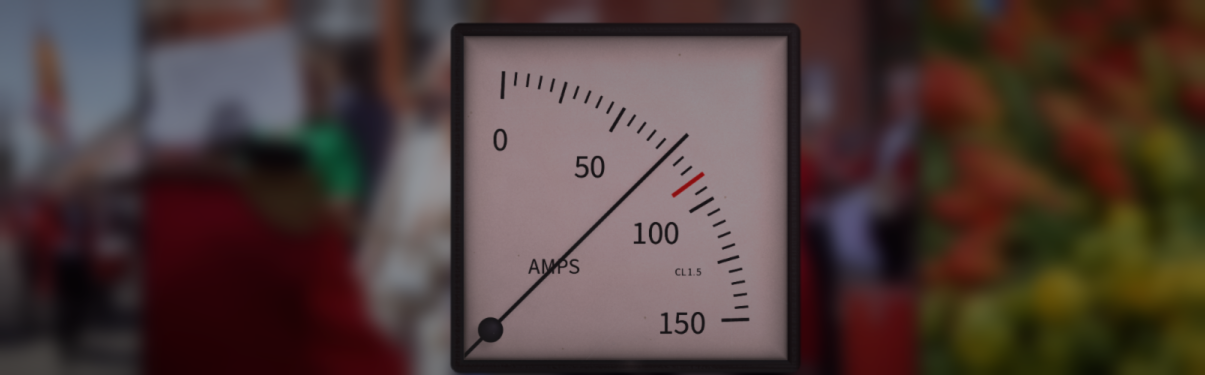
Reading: 75 A
